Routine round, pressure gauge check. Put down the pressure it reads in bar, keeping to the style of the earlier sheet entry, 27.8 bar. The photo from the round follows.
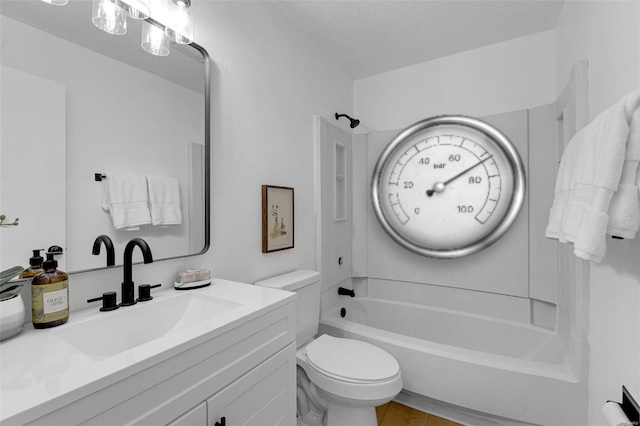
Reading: 72.5 bar
